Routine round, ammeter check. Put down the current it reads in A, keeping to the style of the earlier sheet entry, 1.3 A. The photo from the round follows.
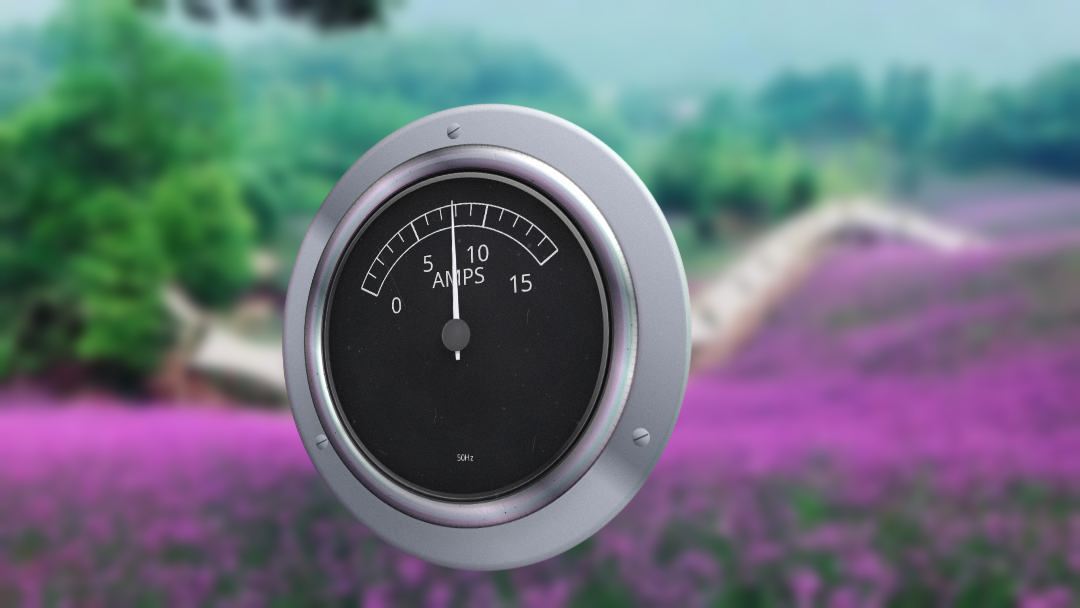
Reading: 8 A
